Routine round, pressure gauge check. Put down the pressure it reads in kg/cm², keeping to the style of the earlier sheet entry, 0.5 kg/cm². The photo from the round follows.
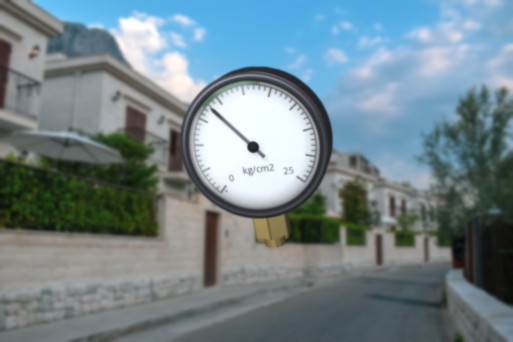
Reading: 9 kg/cm²
